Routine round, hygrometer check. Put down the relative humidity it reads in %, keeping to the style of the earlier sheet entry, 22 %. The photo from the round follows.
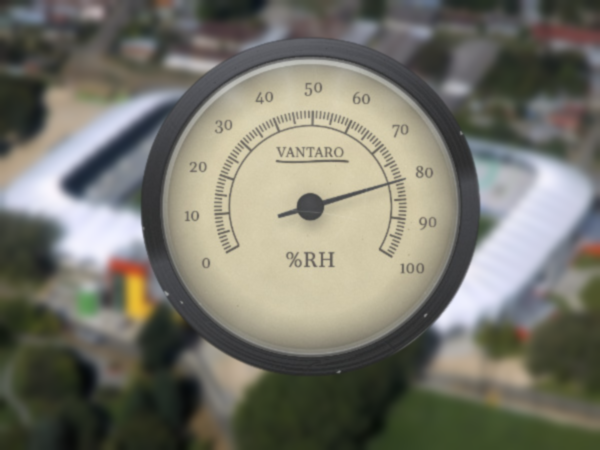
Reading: 80 %
